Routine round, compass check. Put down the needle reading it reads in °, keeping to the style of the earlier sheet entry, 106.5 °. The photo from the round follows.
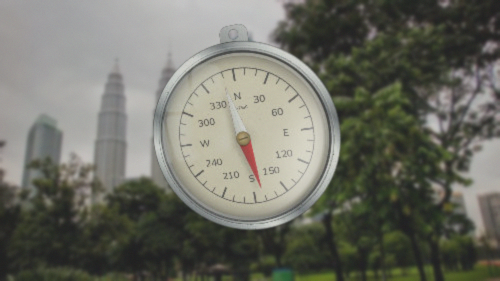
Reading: 170 °
